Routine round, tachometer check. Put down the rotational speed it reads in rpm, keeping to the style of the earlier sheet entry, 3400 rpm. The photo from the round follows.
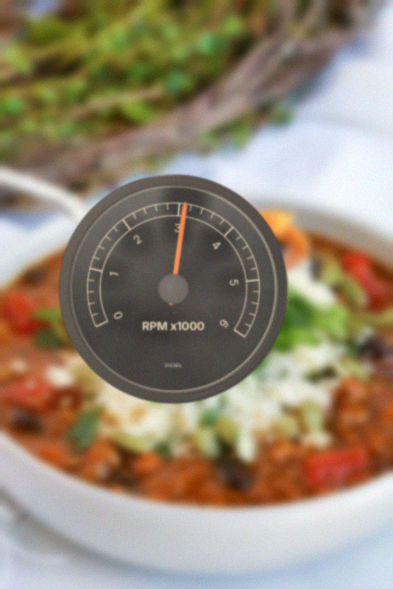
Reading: 3100 rpm
